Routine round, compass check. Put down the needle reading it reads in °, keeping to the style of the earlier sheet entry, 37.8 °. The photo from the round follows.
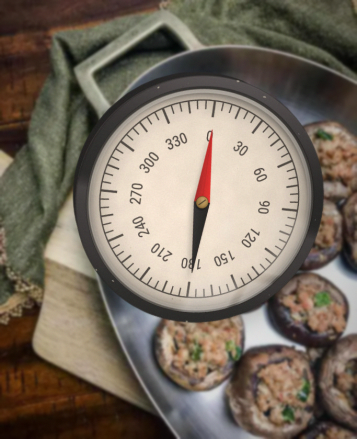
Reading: 0 °
